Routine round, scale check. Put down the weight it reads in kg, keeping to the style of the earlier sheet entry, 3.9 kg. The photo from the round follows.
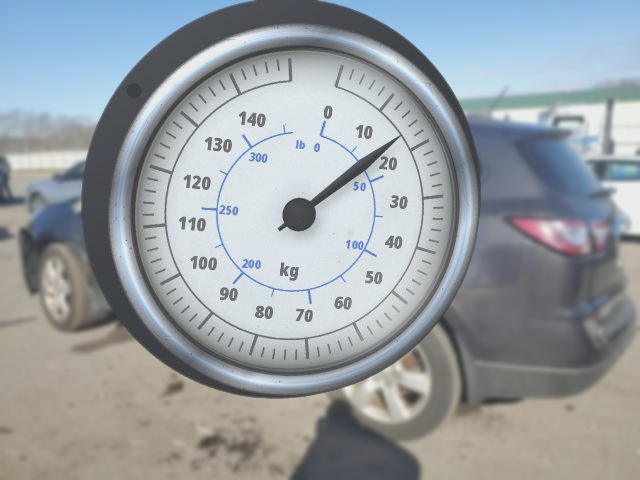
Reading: 16 kg
